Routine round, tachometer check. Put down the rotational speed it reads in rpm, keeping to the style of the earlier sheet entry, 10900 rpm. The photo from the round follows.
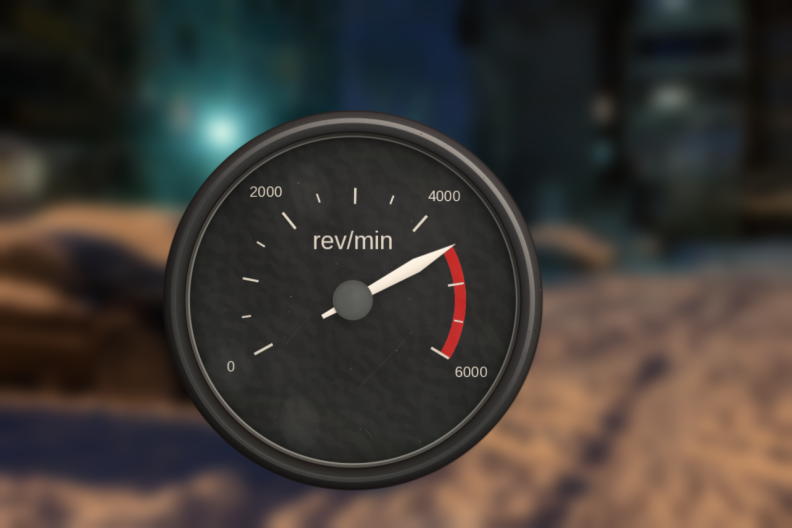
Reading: 4500 rpm
